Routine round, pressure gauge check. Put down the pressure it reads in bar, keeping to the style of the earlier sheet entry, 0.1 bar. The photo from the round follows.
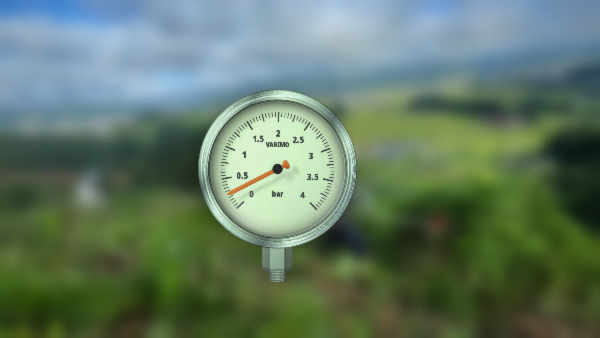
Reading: 0.25 bar
